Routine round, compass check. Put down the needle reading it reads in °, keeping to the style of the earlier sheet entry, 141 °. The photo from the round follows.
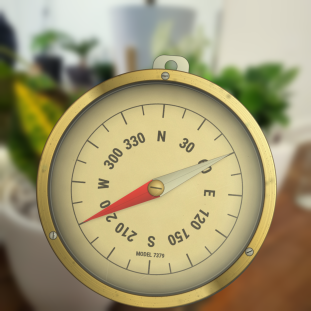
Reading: 240 °
